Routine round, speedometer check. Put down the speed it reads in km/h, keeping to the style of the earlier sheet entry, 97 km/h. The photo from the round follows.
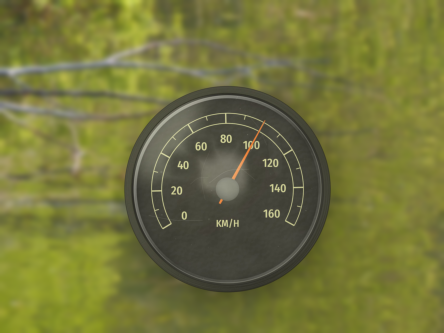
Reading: 100 km/h
